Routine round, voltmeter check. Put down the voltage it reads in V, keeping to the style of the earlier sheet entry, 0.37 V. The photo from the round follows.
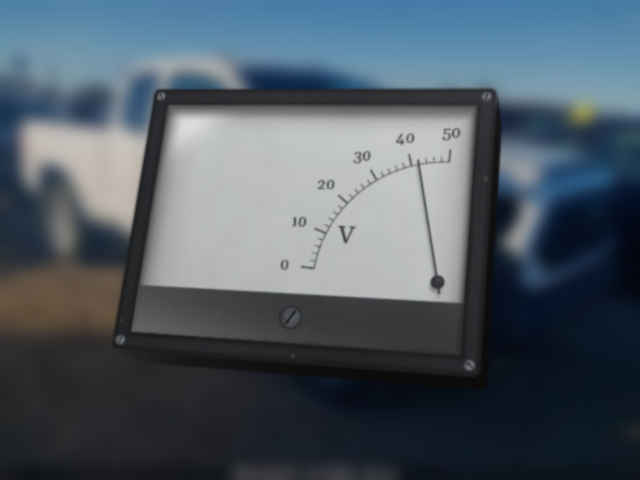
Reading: 42 V
